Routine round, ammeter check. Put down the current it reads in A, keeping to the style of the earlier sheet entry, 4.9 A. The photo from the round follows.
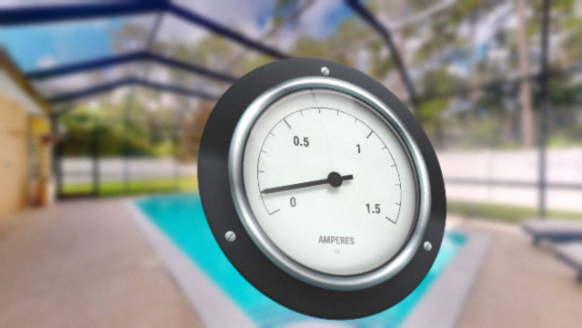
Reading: 0.1 A
